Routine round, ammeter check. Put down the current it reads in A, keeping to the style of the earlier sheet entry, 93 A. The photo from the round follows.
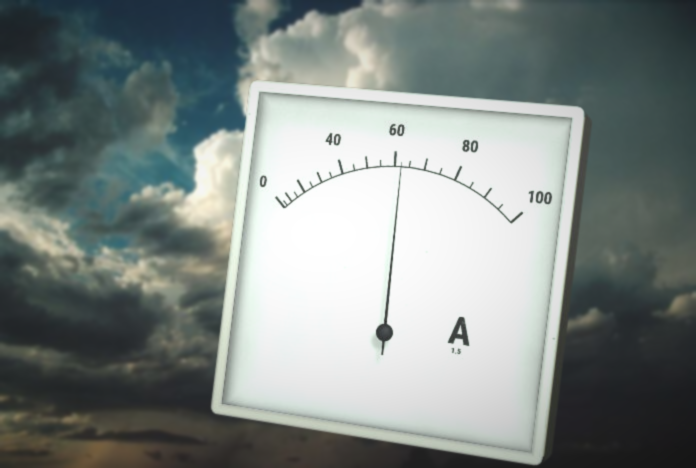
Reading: 62.5 A
